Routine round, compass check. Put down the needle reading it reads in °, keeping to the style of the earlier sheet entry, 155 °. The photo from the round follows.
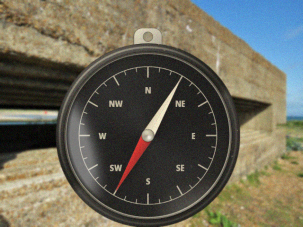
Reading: 210 °
